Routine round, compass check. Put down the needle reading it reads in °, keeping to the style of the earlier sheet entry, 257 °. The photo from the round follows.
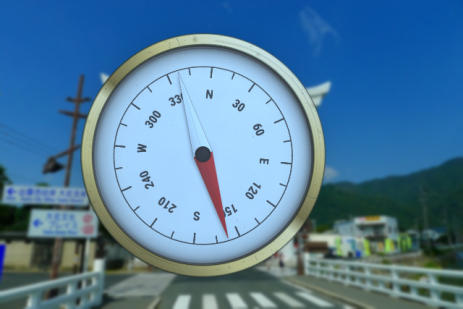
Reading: 157.5 °
